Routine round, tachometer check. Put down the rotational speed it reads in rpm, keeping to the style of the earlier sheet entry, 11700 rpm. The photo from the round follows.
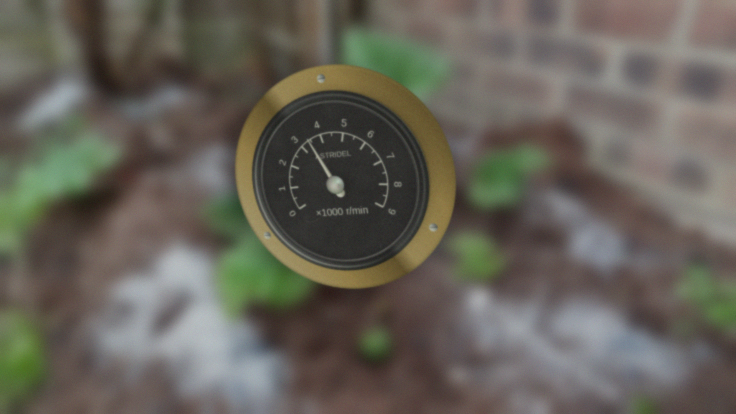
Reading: 3500 rpm
